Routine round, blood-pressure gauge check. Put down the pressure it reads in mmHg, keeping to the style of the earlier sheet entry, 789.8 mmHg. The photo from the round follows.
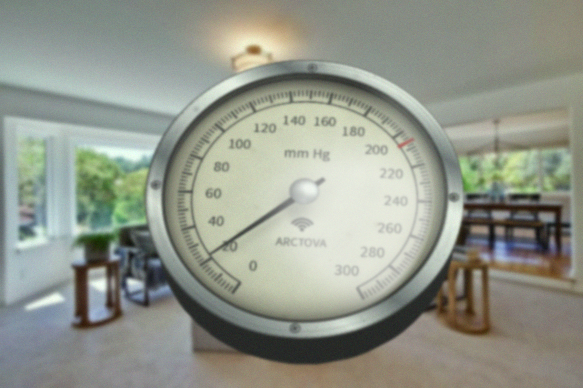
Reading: 20 mmHg
